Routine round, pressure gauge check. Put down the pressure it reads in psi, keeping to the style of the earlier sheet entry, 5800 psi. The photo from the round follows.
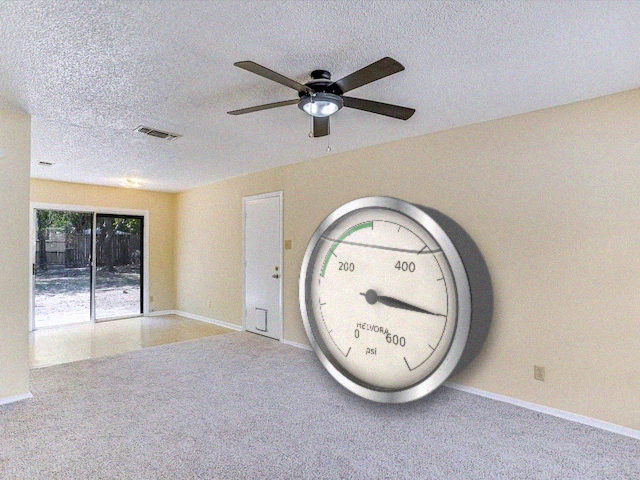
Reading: 500 psi
